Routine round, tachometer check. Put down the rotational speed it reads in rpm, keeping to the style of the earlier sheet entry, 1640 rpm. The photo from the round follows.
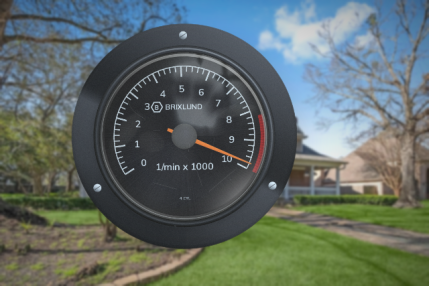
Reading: 9800 rpm
